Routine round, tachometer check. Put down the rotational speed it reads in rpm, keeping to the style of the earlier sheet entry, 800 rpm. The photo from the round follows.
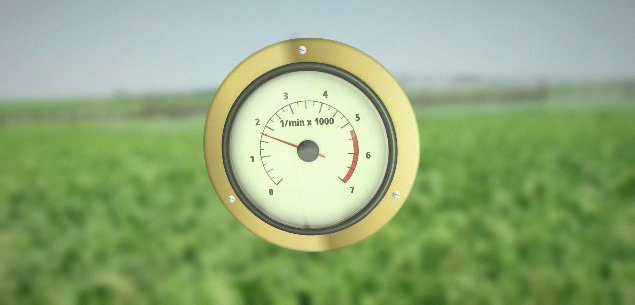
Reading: 1750 rpm
